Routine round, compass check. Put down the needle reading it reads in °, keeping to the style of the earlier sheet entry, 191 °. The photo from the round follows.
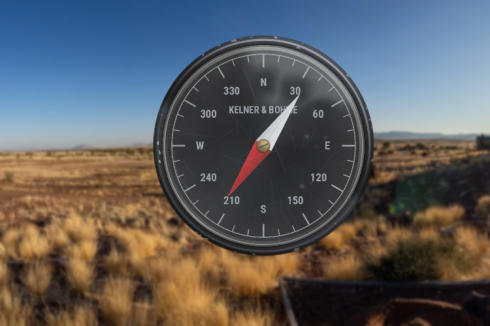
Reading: 215 °
